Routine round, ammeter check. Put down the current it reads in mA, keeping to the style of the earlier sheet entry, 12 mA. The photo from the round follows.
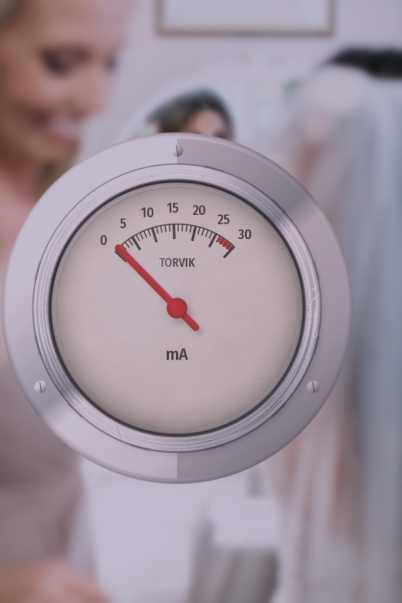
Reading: 1 mA
